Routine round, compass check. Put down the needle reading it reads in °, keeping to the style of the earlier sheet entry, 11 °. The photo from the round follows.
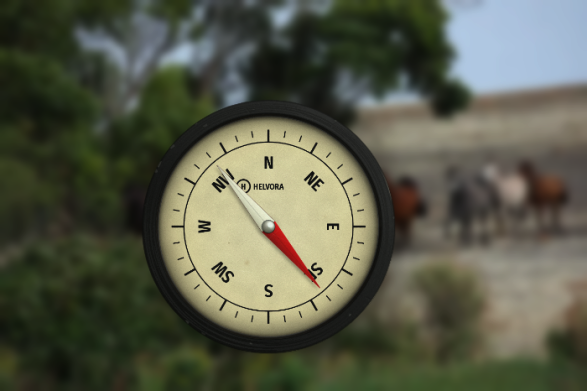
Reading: 140 °
